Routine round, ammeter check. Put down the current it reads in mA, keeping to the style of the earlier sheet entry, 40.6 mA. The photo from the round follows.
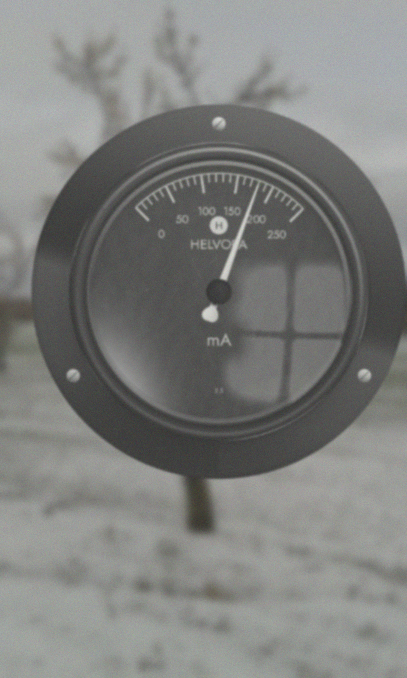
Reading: 180 mA
